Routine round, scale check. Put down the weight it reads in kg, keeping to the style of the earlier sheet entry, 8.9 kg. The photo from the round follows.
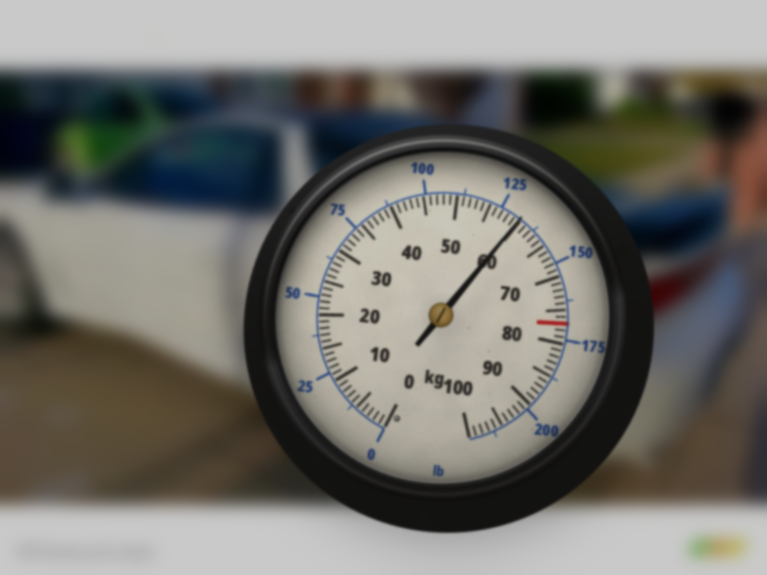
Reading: 60 kg
